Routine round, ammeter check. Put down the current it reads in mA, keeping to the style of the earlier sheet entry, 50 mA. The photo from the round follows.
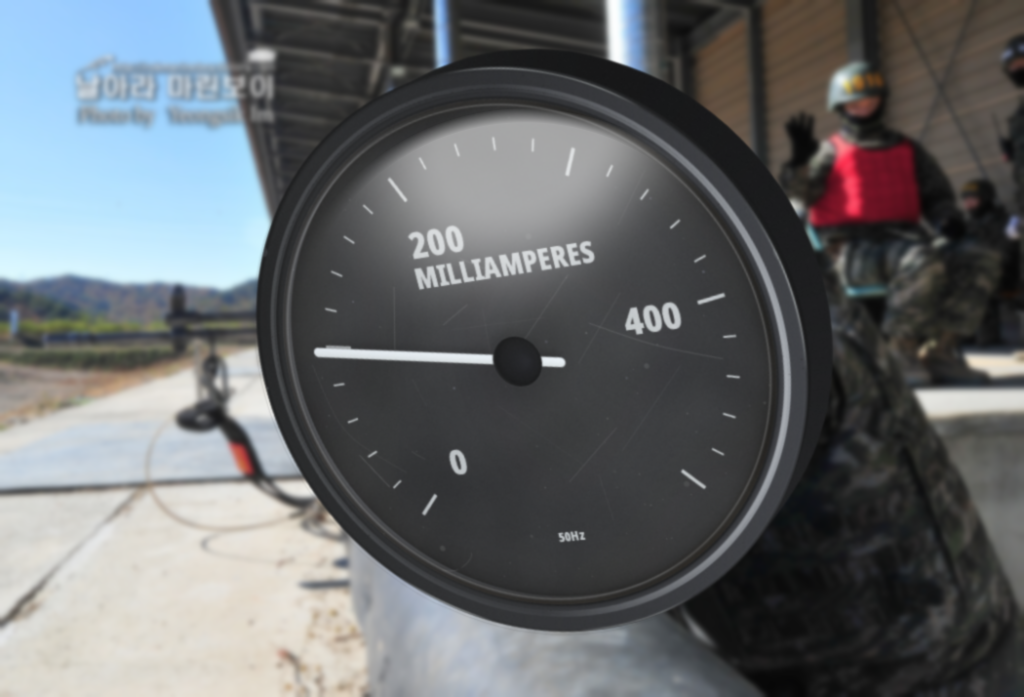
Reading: 100 mA
